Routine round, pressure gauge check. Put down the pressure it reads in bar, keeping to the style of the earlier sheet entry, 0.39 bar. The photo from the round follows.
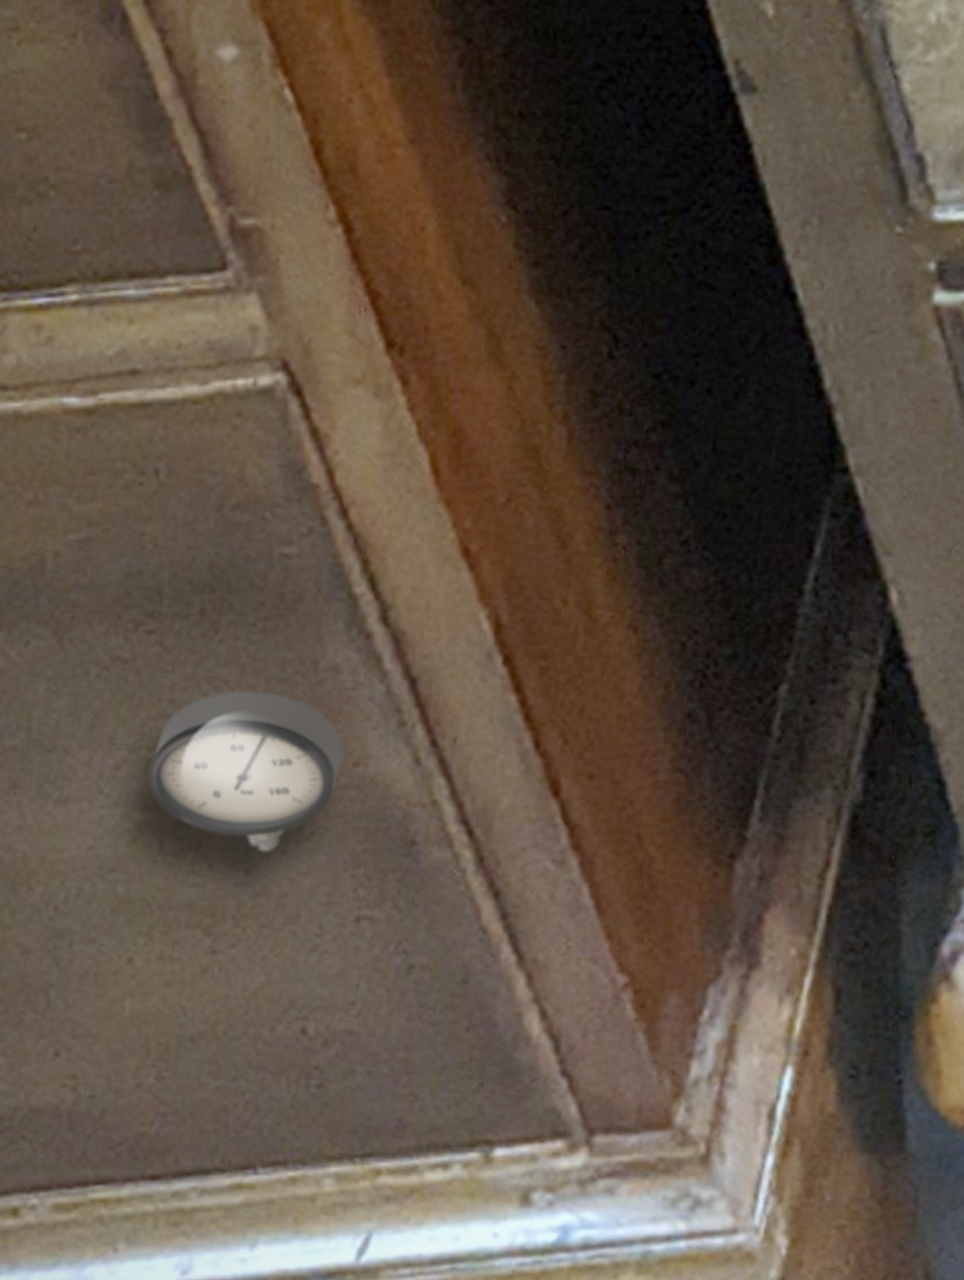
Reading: 95 bar
